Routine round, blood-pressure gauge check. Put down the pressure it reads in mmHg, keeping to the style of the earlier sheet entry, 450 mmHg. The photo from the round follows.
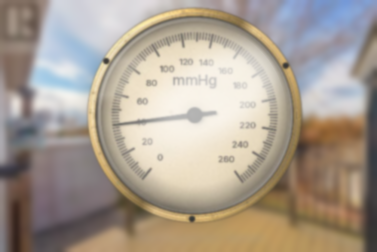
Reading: 40 mmHg
